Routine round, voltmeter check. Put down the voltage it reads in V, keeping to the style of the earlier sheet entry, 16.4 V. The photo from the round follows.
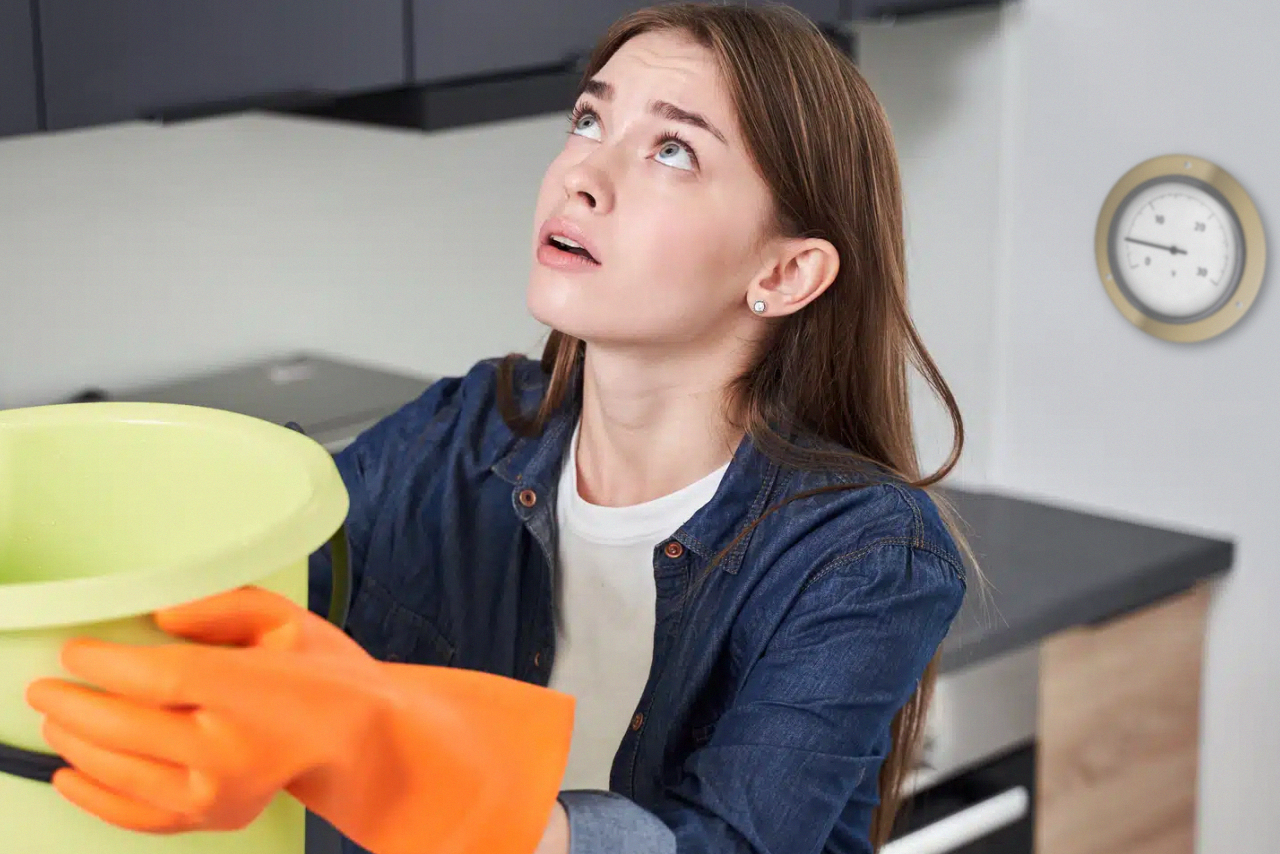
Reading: 4 V
